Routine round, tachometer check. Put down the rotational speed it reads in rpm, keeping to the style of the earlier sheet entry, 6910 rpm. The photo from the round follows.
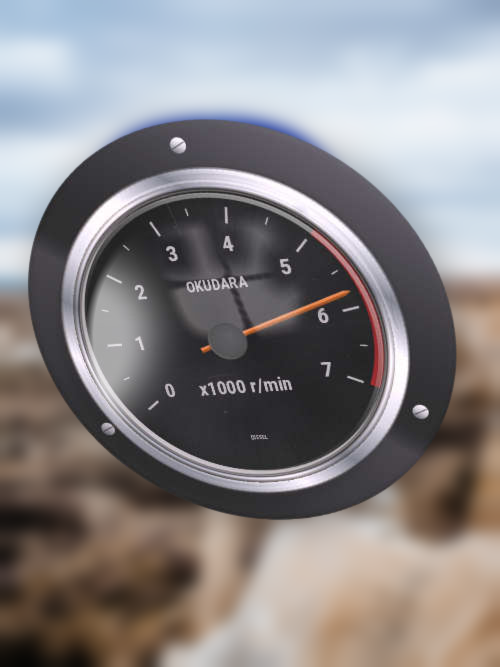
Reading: 5750 rpm
